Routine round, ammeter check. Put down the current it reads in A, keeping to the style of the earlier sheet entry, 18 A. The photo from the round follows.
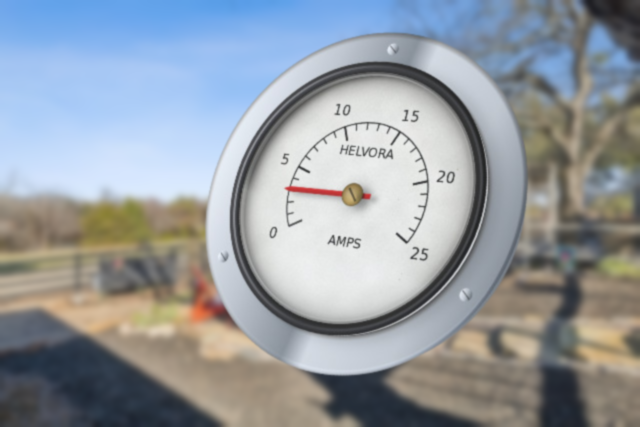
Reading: 3 A
